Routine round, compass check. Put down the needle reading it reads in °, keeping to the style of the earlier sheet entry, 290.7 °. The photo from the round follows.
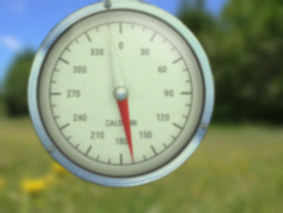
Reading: 170 °
